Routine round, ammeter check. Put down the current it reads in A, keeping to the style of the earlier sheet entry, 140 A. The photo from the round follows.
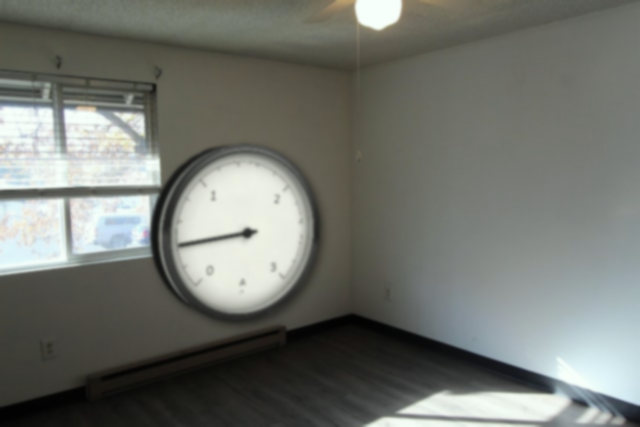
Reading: 0.4 A
